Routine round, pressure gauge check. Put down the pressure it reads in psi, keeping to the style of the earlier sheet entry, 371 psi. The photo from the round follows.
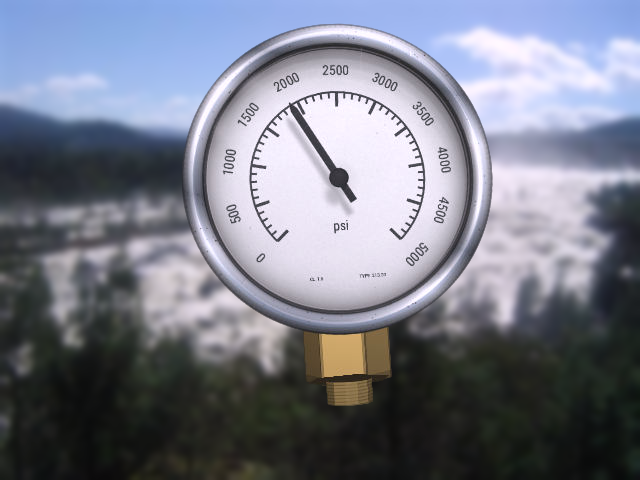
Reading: 1900 psi
